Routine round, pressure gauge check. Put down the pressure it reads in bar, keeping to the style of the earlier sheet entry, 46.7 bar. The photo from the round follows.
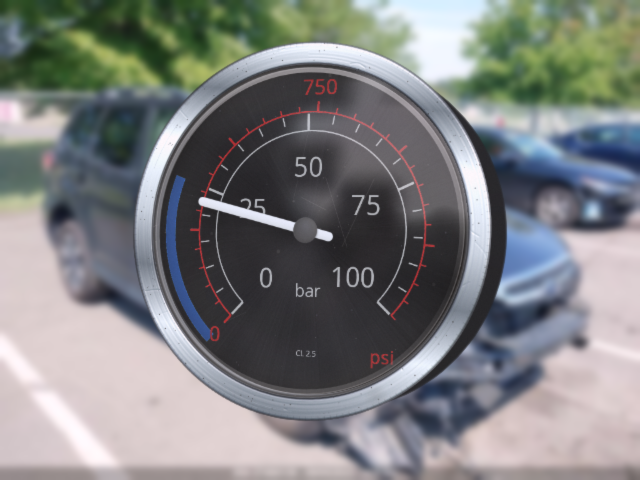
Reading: 22.5 bar
